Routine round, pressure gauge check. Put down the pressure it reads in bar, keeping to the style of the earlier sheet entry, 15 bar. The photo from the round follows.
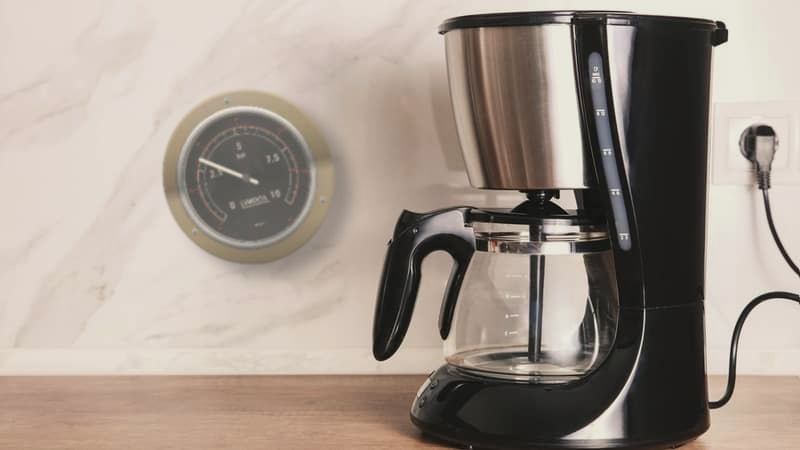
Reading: 3 bar
